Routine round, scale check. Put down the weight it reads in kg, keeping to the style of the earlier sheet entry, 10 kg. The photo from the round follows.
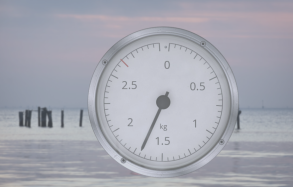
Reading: 1.7 kg
